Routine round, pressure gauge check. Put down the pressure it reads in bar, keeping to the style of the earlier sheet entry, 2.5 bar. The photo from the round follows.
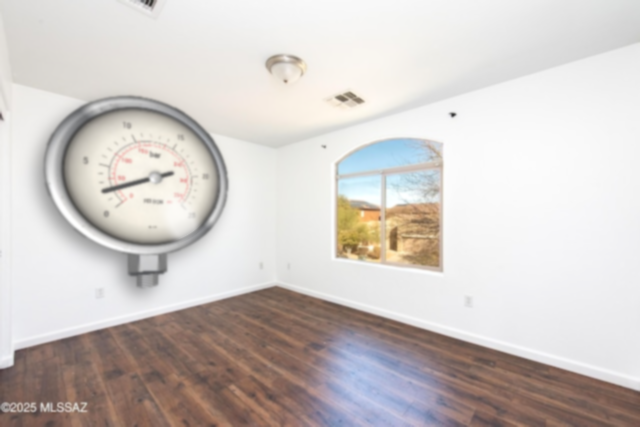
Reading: 2 bar
